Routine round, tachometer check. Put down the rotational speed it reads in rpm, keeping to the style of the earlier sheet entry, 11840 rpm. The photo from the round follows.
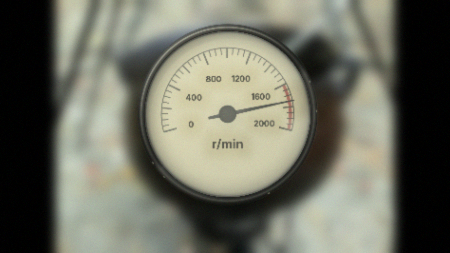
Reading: 1750 rpm
